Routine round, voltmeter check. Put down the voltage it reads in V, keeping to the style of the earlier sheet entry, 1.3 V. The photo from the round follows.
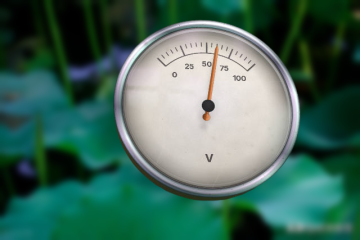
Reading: 60 V
